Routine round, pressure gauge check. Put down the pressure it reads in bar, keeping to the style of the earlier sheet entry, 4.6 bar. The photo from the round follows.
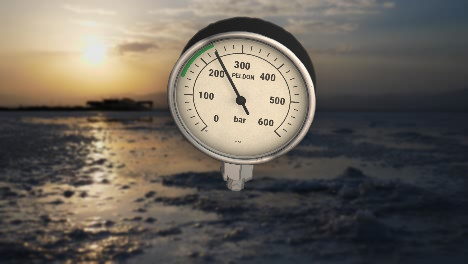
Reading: 240 bar
